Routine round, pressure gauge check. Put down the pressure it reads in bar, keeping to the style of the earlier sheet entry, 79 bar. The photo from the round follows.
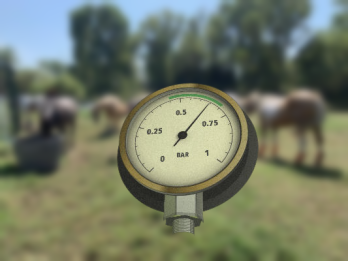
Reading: 0.65 bar
